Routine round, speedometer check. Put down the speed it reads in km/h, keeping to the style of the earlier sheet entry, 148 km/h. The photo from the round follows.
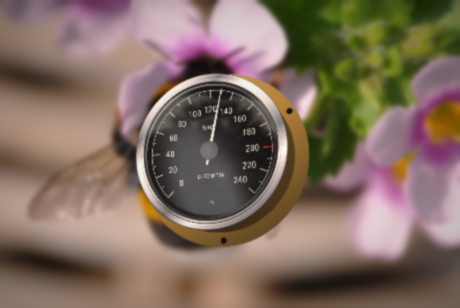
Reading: 130 km/h
